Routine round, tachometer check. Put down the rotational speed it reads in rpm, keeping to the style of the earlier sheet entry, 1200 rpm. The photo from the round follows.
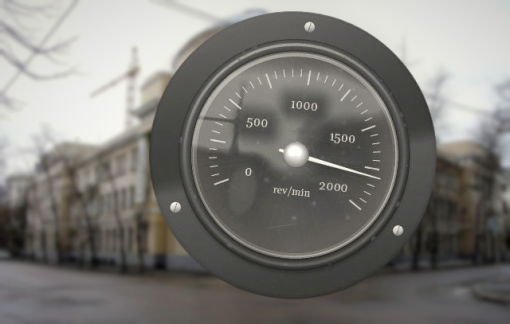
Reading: 1800 rpm
